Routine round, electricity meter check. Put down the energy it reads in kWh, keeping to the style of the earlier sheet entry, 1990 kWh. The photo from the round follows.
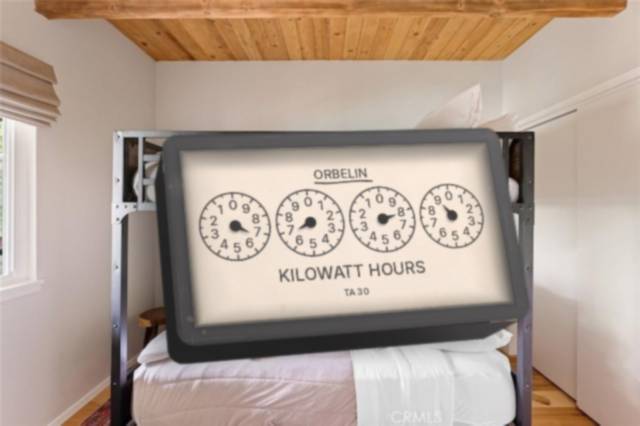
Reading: 6679 kWh
